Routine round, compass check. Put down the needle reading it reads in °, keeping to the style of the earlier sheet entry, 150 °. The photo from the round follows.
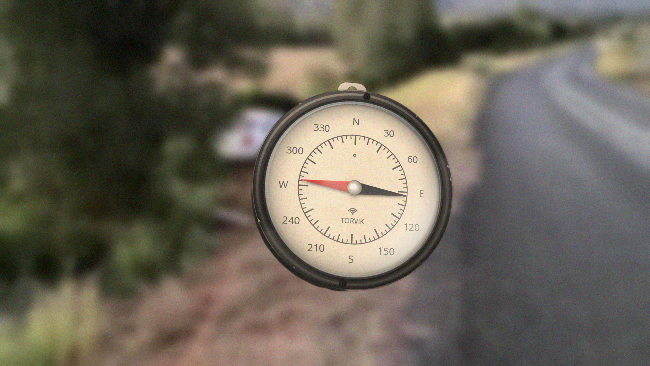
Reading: 275 °
